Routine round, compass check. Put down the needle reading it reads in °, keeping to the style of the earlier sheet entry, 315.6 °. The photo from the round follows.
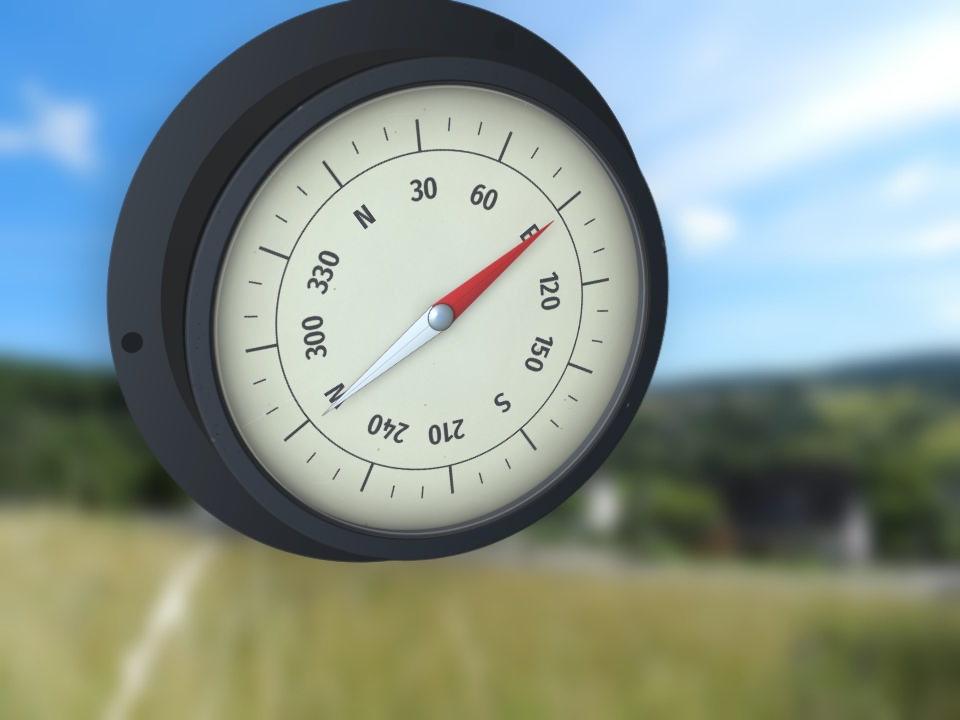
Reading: 90 °
